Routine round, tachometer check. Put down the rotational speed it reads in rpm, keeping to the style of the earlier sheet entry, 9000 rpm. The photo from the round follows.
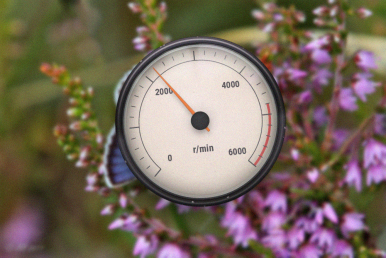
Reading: 2200 rpm
